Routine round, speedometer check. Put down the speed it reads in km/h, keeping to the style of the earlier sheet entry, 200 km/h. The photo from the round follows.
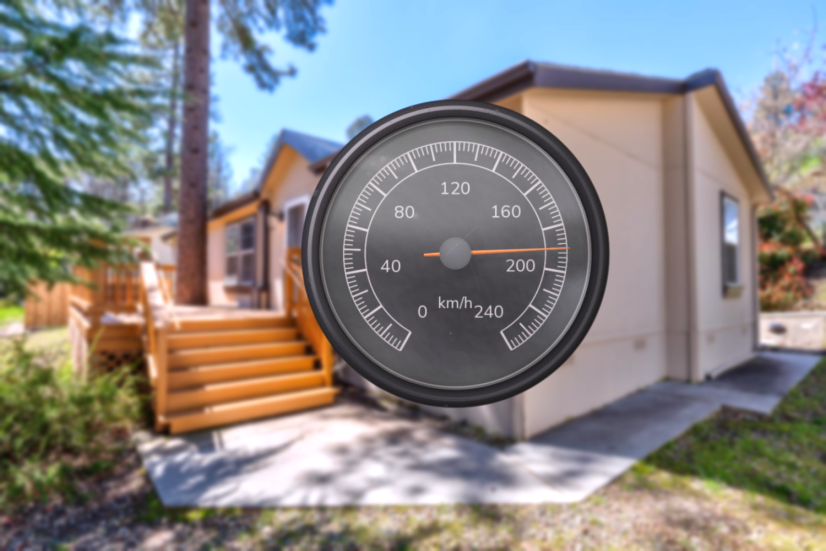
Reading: 190 km/h
